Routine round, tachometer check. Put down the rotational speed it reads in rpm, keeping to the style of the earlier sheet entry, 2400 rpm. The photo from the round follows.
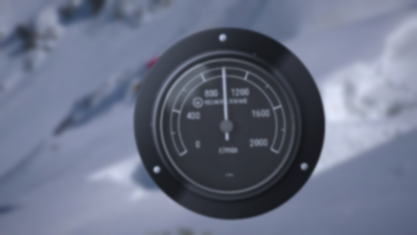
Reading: 1000 rpm
